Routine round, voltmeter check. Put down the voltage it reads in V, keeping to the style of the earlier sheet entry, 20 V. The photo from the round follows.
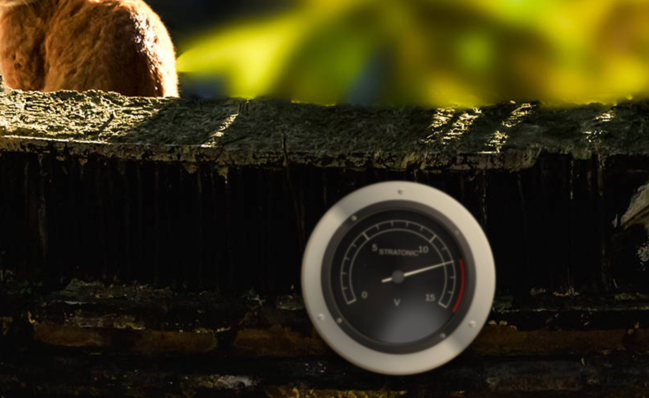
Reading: 12 V
